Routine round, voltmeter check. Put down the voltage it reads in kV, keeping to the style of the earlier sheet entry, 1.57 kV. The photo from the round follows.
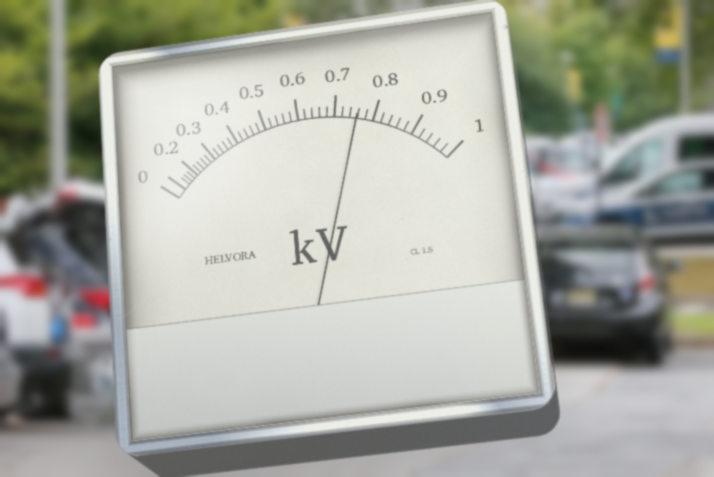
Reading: 0.76 kV
